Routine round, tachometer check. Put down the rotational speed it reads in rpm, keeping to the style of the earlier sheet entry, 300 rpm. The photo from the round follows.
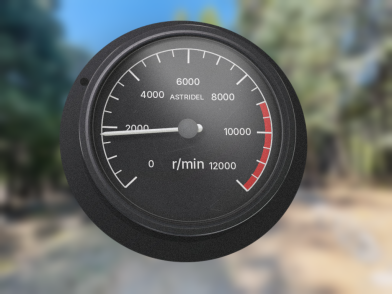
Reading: 1750 rpm
